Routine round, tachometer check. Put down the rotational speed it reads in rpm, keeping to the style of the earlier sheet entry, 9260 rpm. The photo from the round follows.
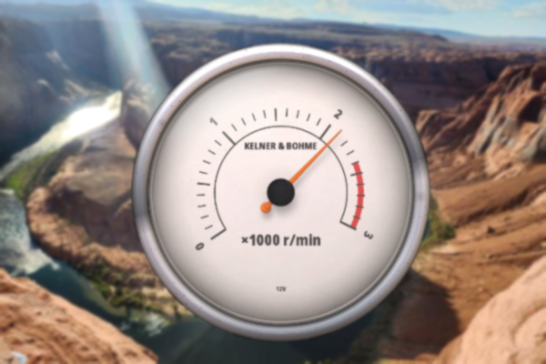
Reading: 2100 rpm
